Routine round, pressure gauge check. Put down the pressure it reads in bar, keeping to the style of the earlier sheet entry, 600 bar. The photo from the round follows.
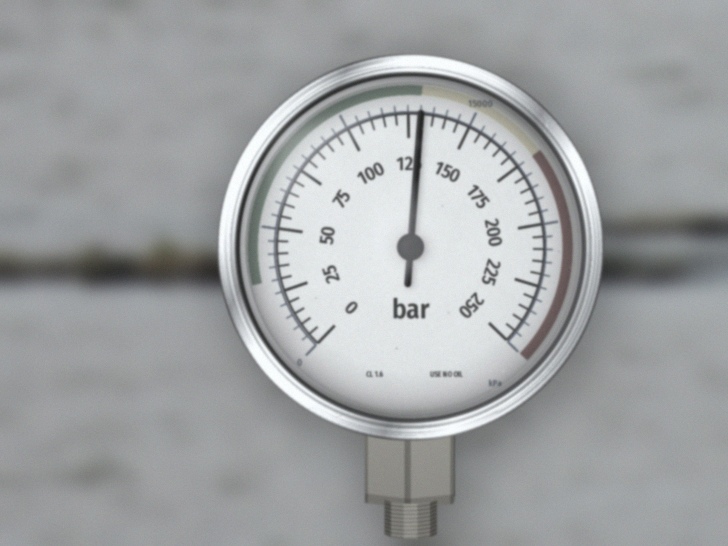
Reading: 130 bar
